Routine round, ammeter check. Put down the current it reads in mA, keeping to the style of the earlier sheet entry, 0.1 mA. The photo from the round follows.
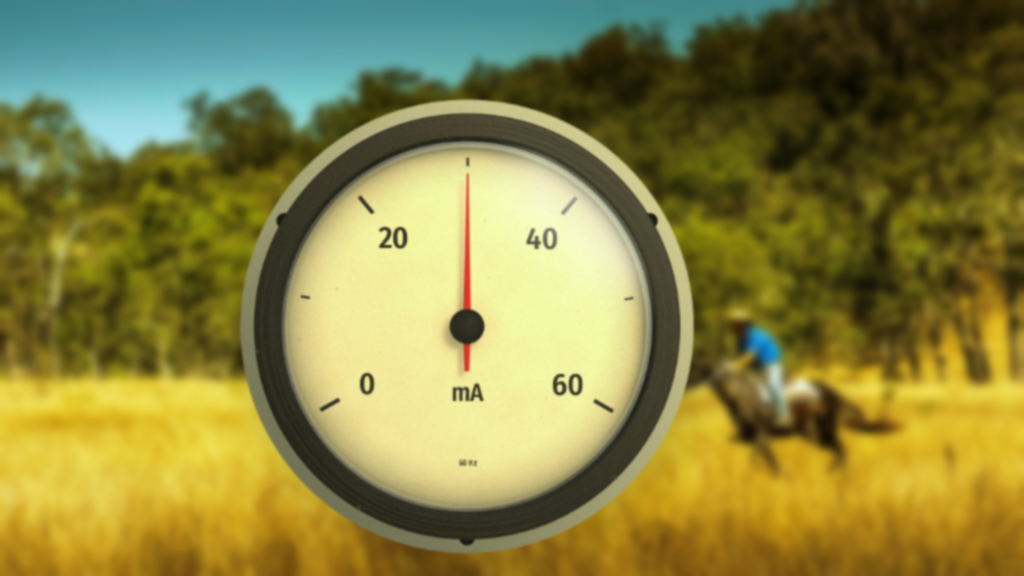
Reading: 30 mA
